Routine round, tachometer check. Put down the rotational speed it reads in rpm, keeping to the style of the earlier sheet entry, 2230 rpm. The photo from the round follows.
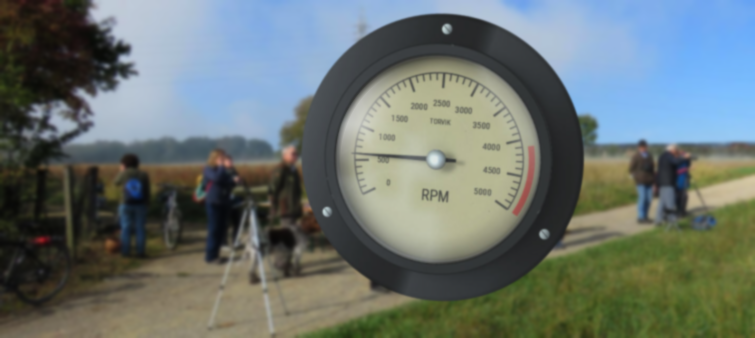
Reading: 600 rpm
